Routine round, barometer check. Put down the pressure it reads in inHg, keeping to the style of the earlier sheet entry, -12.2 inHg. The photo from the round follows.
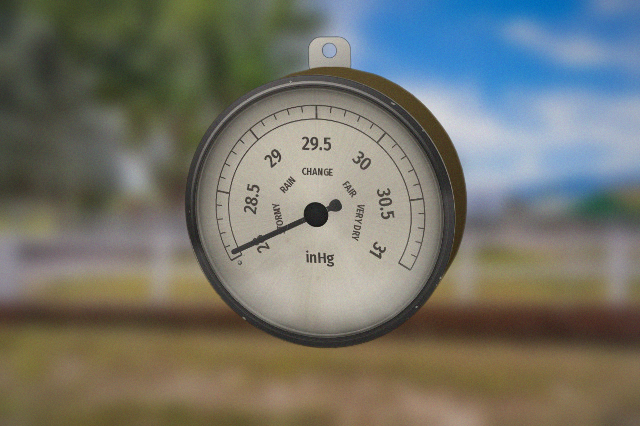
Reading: 28.05 inHg
